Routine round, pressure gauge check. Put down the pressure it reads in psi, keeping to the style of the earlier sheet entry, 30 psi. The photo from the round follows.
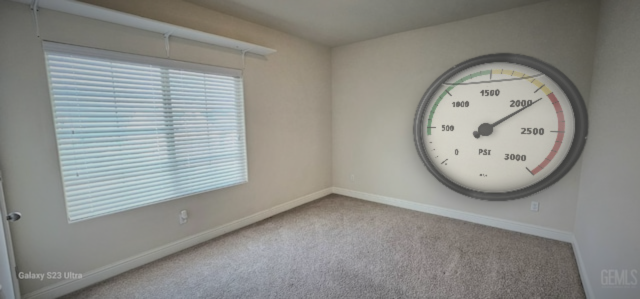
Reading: 2100 psi
